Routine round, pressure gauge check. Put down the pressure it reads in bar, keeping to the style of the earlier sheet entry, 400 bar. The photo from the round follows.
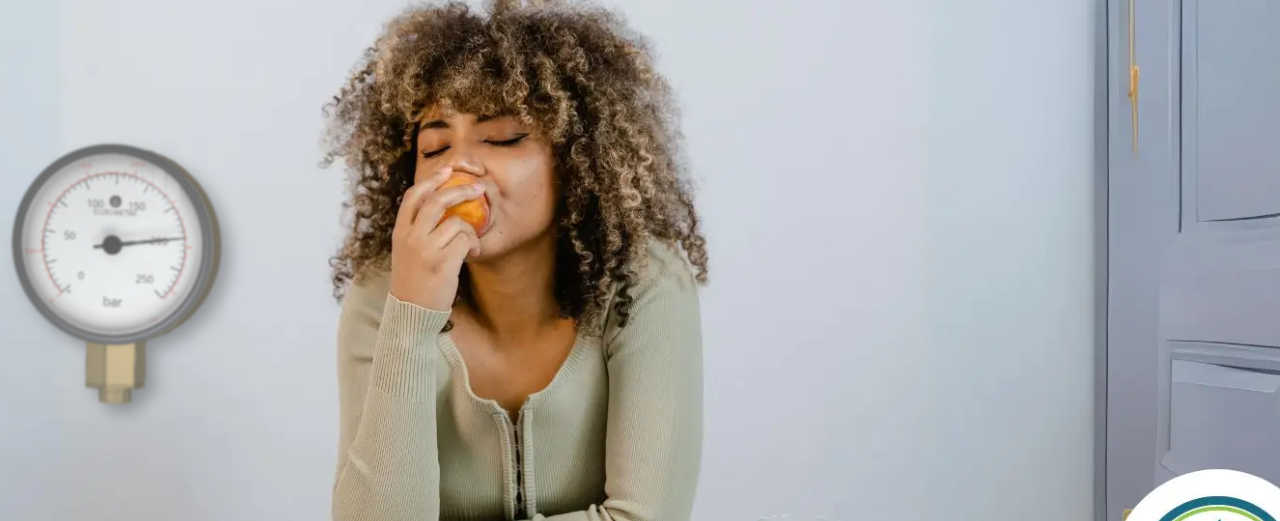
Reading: 200 bar
